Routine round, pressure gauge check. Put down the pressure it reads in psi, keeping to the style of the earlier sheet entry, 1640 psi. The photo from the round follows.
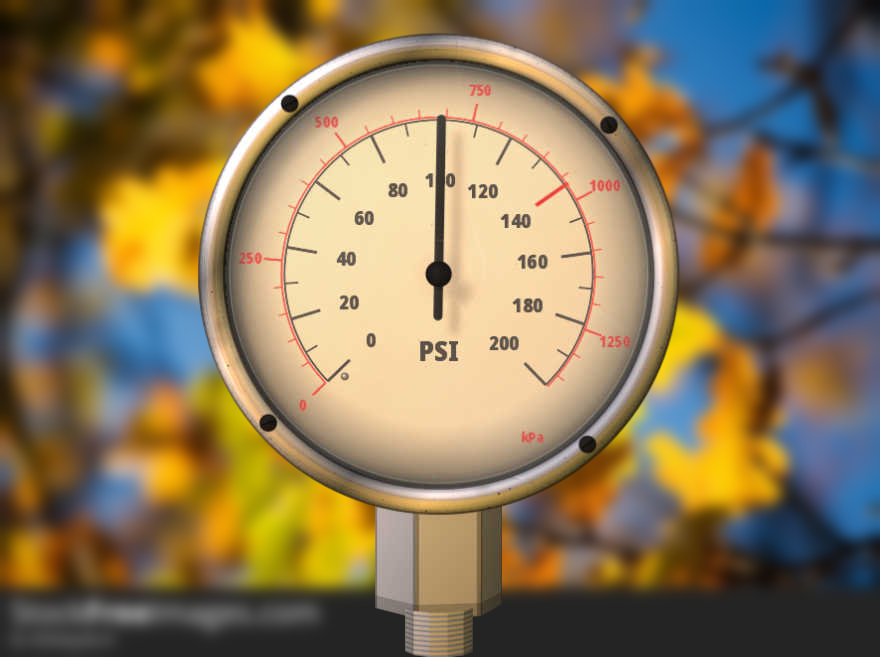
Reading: 100 psi
